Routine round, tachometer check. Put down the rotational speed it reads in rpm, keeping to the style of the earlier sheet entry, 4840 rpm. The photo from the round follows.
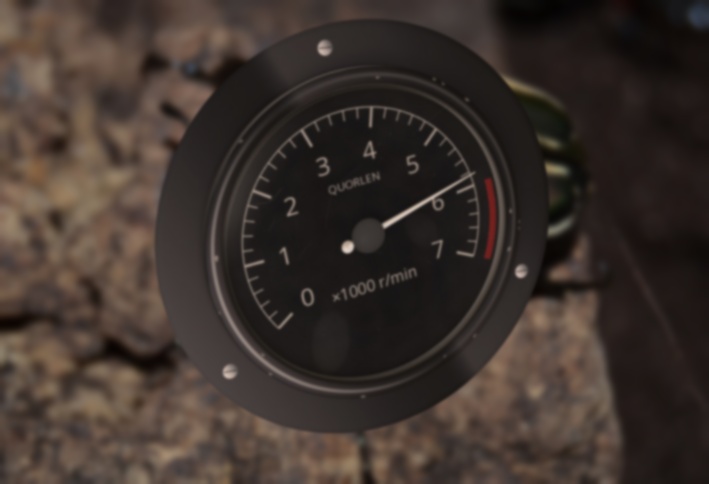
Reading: 5800 rpm
